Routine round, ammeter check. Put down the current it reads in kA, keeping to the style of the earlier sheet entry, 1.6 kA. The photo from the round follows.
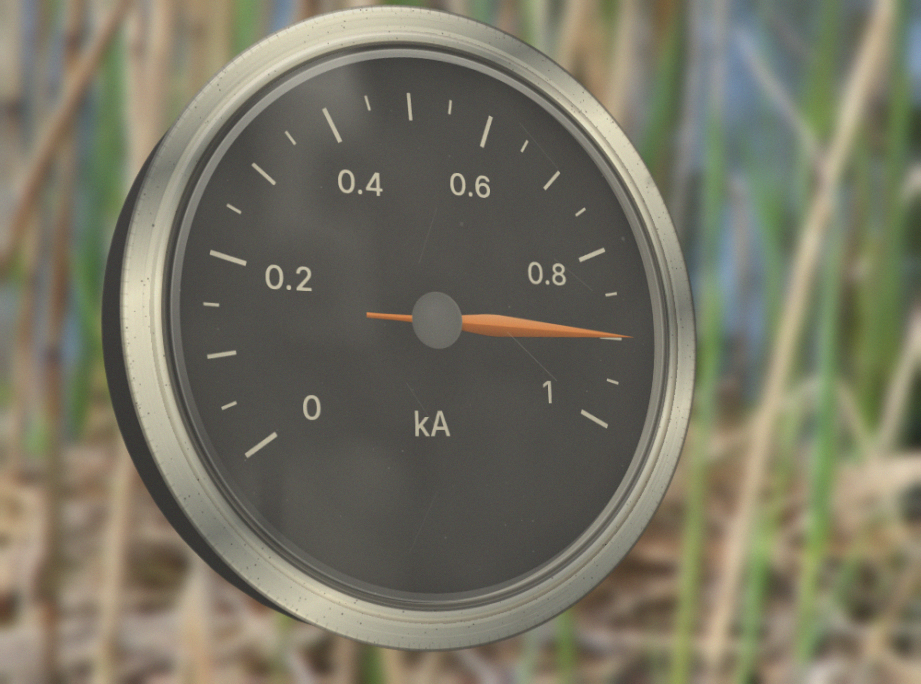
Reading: 0.9 kA
